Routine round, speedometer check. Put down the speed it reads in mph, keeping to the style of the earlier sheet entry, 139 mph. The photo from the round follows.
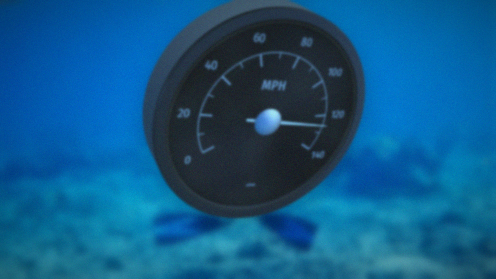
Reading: 125 mph
